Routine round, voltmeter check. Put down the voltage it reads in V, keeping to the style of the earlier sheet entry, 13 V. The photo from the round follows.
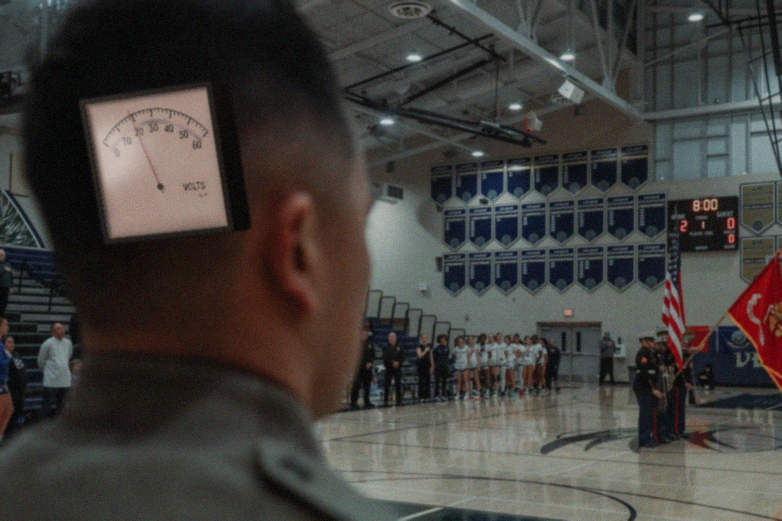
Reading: 20 V
